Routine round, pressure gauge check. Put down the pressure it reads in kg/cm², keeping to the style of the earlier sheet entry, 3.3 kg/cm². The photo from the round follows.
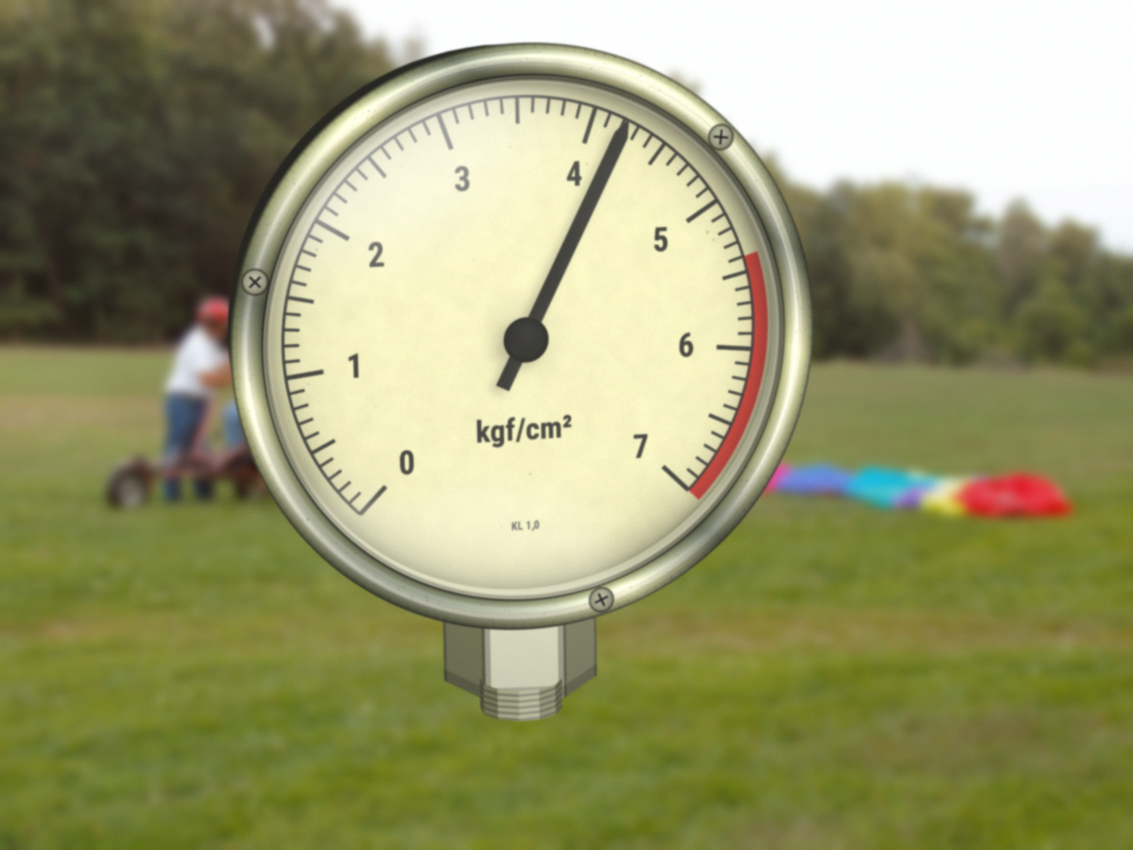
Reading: 4.2 kg/cm²
